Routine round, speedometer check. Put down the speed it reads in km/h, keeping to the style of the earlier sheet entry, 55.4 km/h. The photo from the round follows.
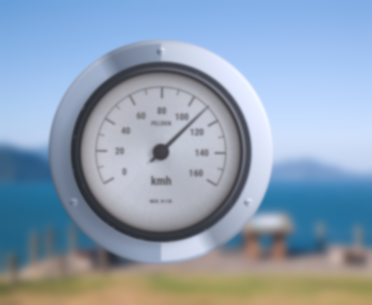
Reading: 110 km/h
